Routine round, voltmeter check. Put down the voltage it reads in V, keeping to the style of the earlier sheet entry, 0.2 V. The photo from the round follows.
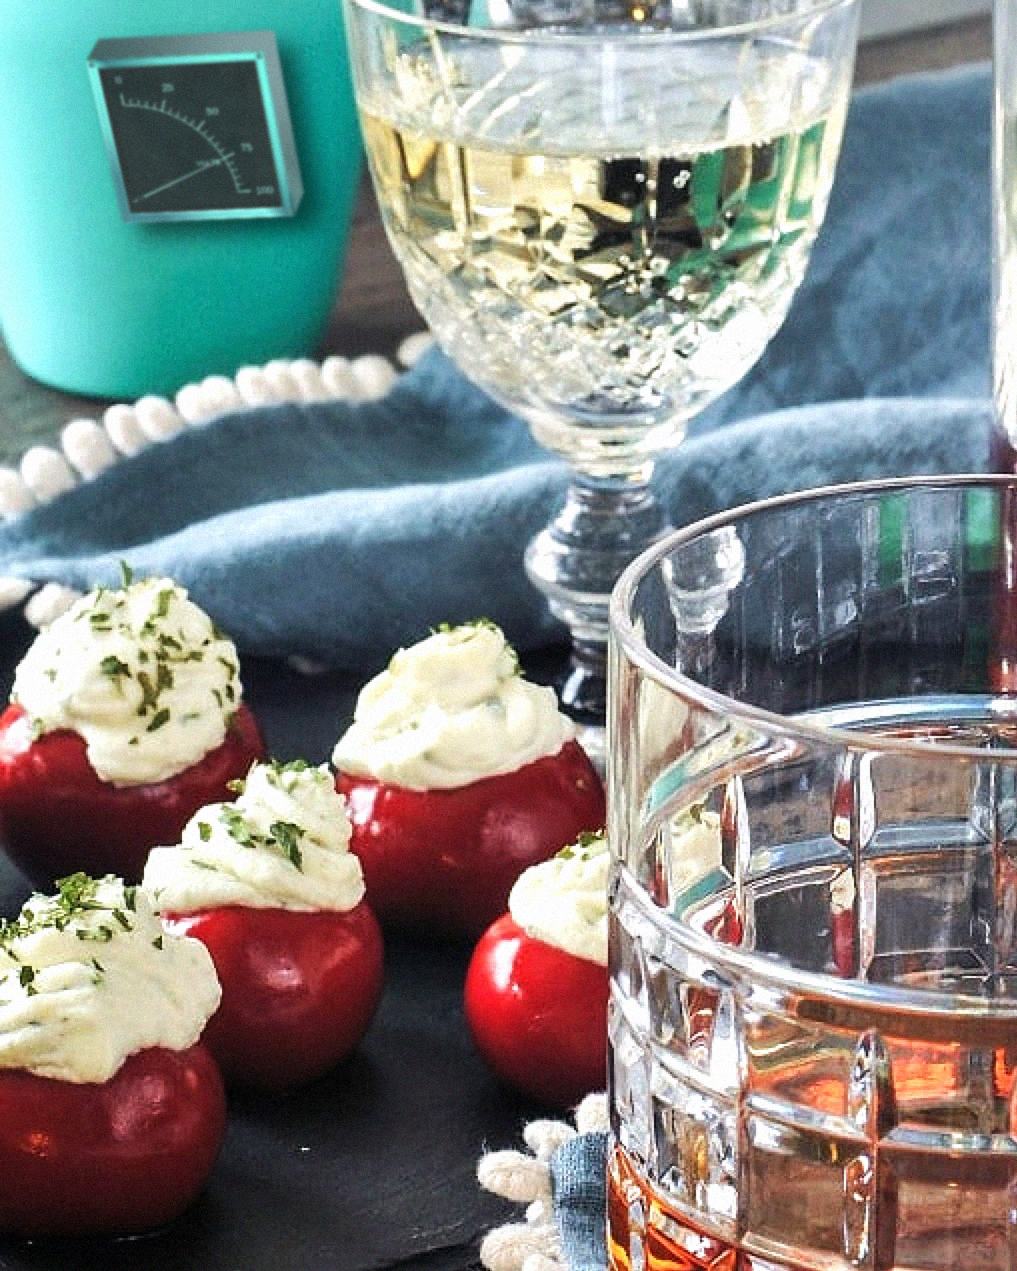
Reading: 75 V
